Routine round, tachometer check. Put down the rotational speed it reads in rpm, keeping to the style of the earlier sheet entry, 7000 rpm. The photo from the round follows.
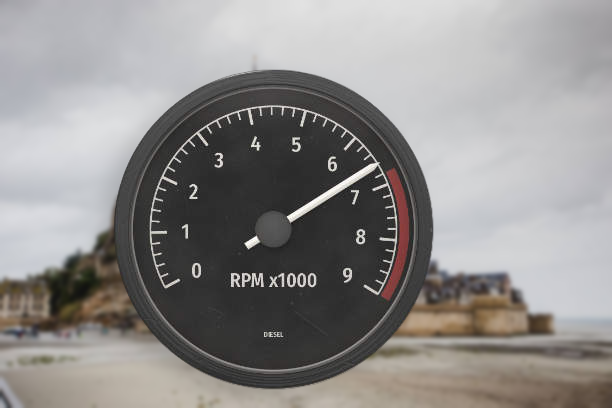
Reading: 6600 rpm
